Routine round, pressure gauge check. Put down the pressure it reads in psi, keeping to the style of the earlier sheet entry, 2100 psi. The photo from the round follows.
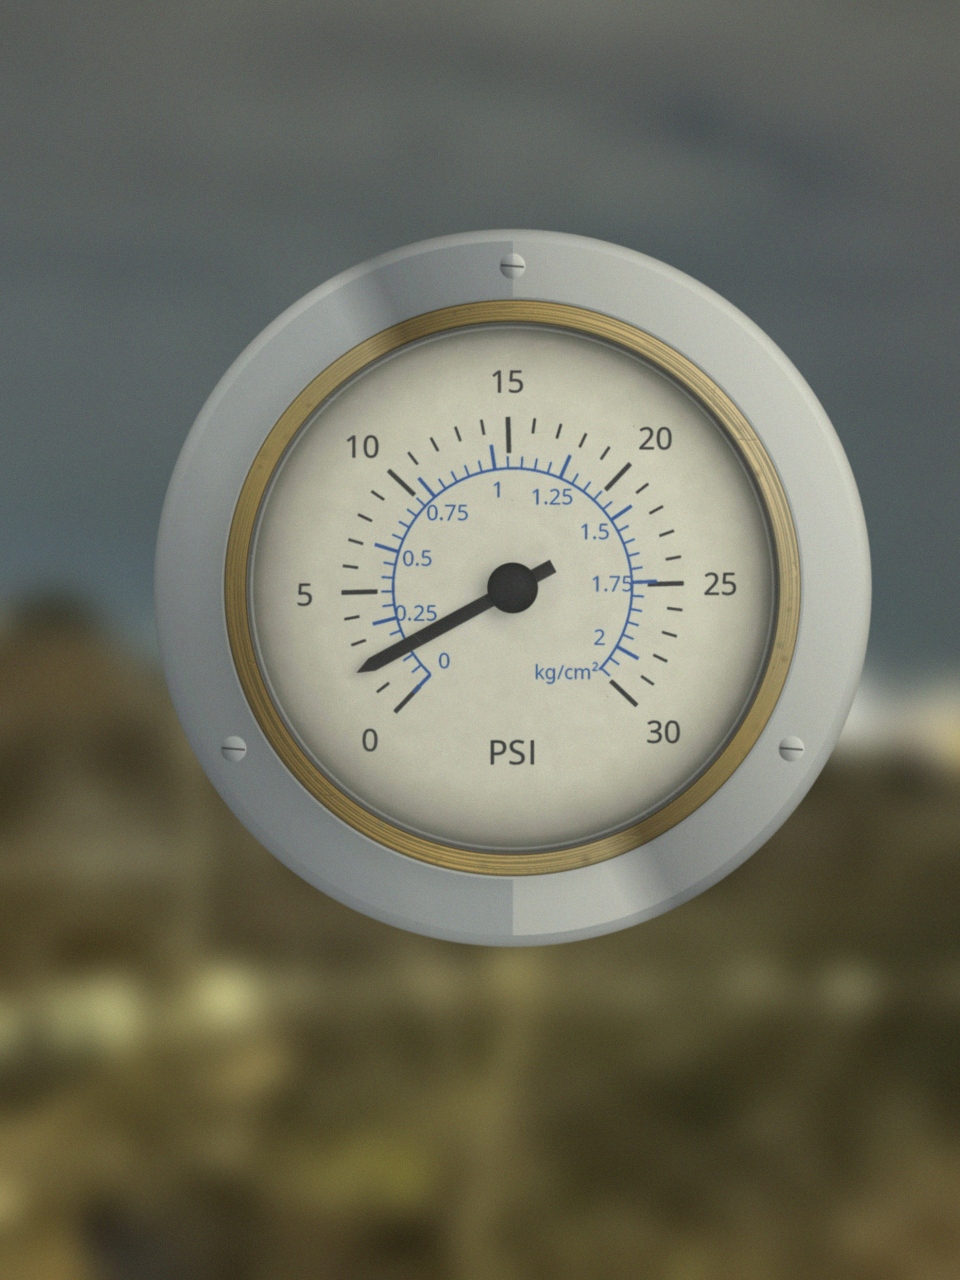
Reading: 2 psi
